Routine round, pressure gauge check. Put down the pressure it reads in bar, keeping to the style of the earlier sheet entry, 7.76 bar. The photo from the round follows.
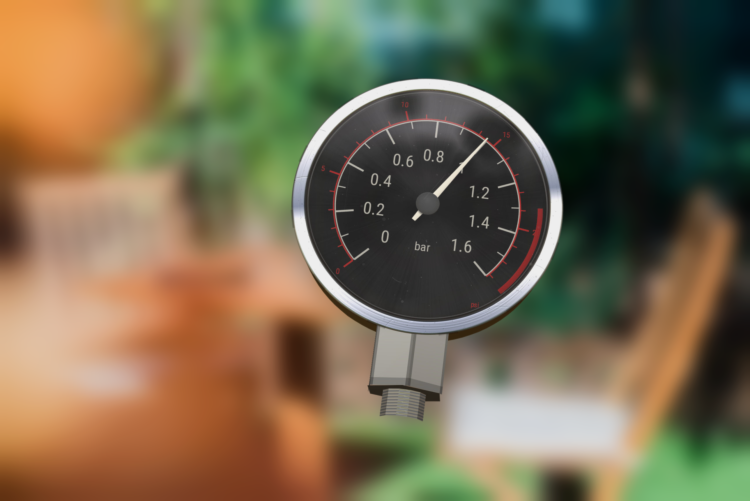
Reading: 1 bar
